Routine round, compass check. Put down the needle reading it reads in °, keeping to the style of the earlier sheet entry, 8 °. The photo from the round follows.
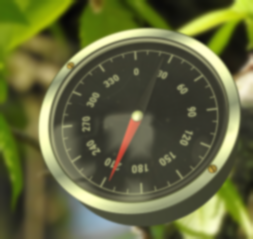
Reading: 205 °
